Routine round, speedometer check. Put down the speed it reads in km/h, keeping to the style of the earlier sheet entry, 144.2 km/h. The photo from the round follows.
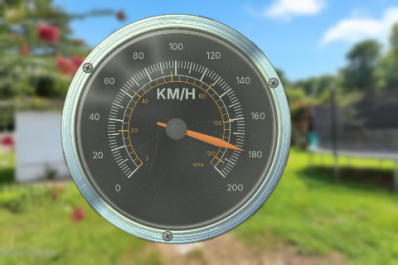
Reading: 180 km/h
